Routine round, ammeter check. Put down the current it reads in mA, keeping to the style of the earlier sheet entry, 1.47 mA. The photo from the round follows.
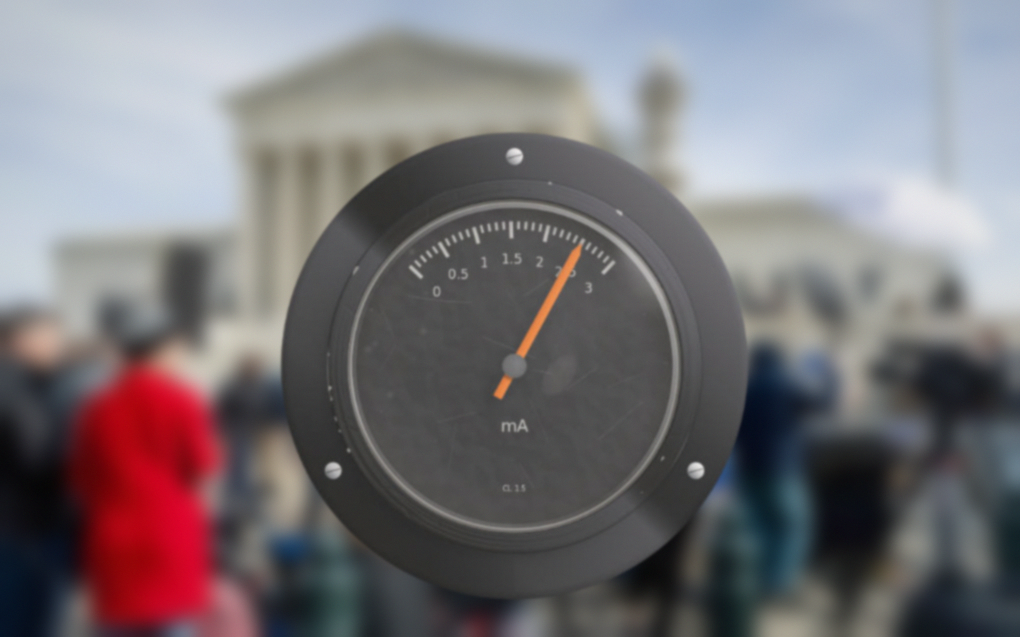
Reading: 2.5 mA
